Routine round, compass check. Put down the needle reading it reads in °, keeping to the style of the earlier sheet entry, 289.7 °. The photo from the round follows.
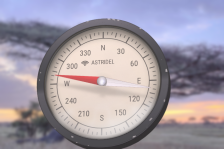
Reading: 280 °
